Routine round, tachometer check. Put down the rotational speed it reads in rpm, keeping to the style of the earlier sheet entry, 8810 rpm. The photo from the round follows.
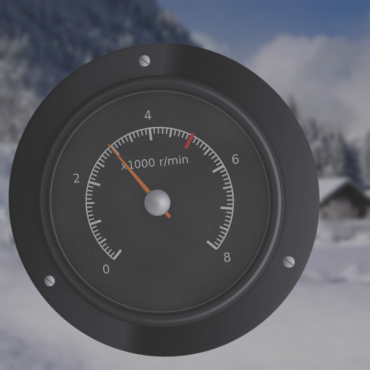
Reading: 3000 rpm
